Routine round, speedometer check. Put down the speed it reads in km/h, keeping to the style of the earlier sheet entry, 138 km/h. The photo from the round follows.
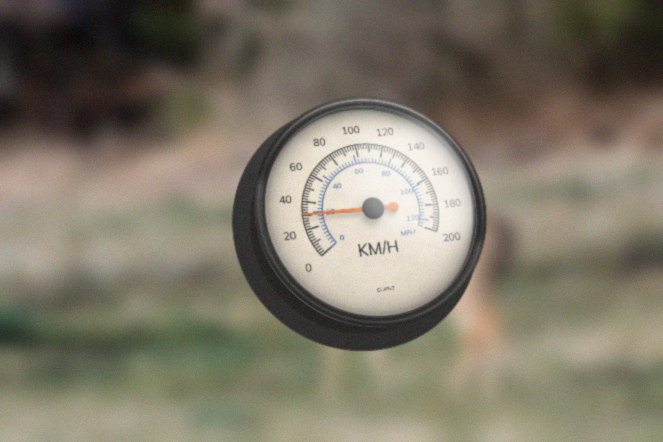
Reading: 30 km/h
